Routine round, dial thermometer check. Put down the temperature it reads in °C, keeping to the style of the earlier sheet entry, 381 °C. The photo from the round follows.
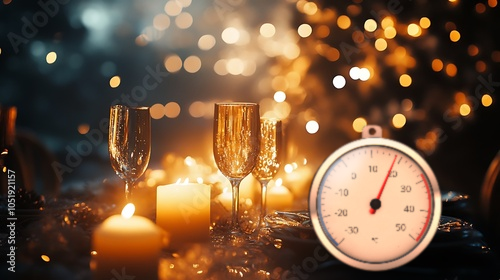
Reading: 18 °C
